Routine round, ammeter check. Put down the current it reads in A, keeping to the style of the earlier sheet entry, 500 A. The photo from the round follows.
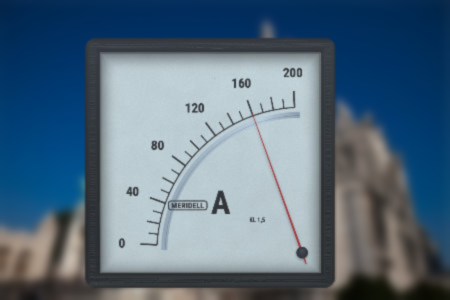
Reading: 160 A
